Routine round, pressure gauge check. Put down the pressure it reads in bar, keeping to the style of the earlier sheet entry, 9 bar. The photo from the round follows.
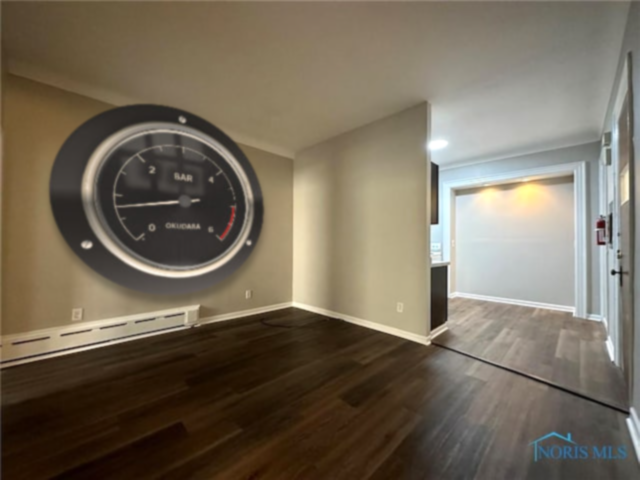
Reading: 0.75 bar
